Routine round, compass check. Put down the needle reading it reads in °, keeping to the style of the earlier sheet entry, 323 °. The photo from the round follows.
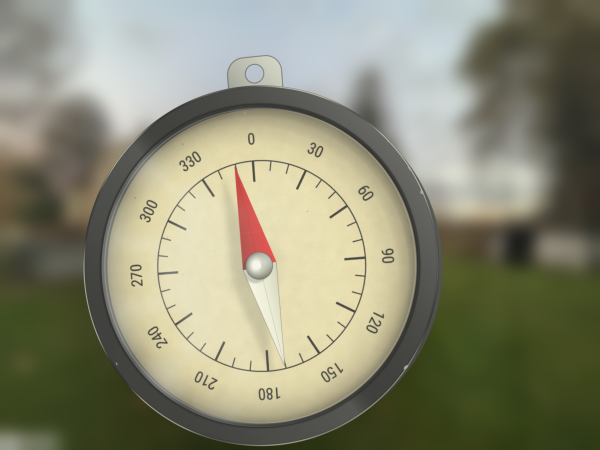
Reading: 350 °
